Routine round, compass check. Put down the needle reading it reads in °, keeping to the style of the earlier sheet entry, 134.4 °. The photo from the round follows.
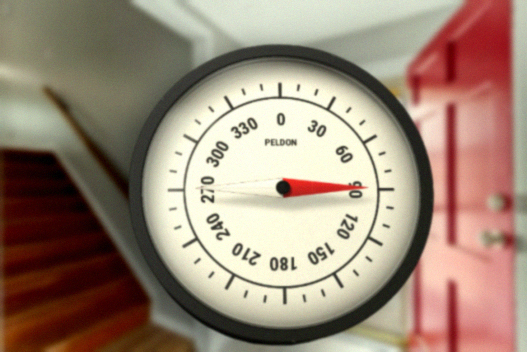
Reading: 90 °
